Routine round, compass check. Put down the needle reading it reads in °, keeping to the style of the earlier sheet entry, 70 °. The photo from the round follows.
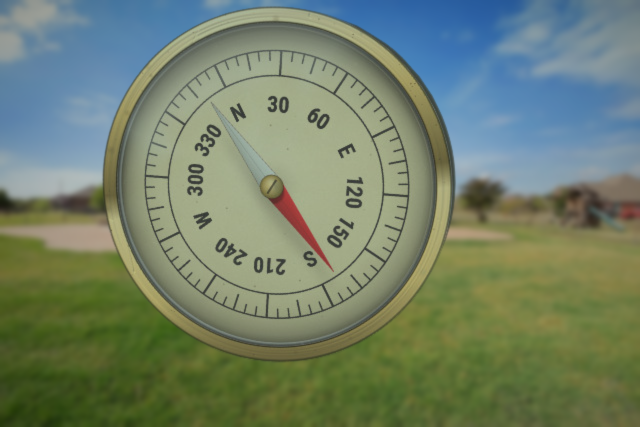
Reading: 170 °
